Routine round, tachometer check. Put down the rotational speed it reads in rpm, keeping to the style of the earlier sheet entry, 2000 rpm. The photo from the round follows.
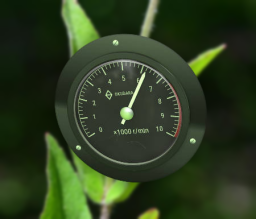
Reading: 6200 rpm
